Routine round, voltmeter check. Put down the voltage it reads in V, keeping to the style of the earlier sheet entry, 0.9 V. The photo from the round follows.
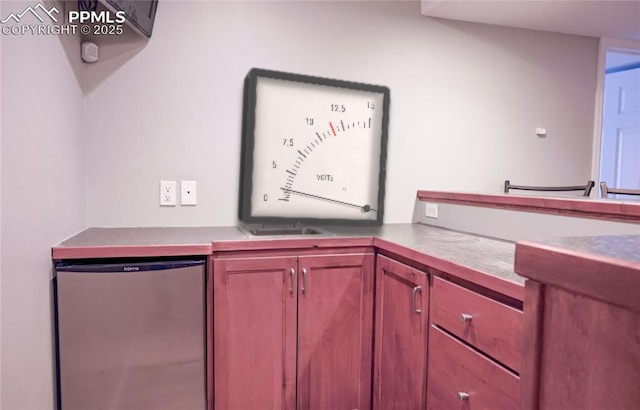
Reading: 2.5 V
